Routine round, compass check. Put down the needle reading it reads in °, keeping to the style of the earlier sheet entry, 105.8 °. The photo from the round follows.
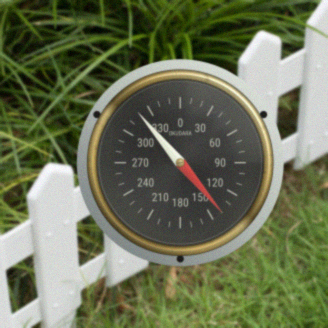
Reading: 140 °
